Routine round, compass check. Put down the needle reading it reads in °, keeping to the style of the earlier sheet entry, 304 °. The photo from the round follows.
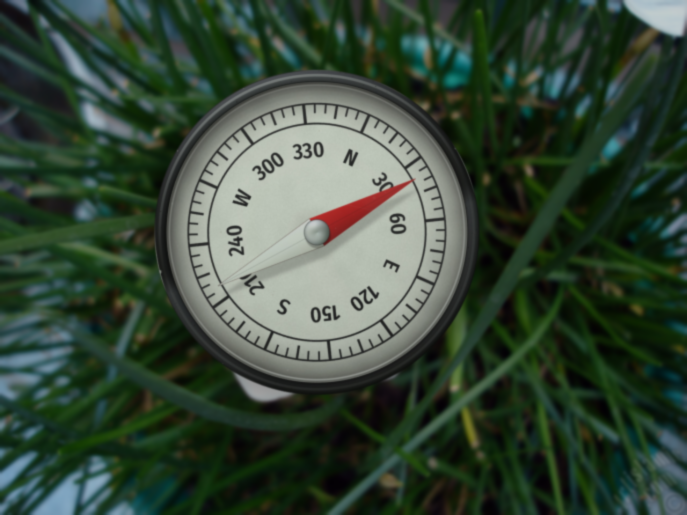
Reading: 37.5 °
